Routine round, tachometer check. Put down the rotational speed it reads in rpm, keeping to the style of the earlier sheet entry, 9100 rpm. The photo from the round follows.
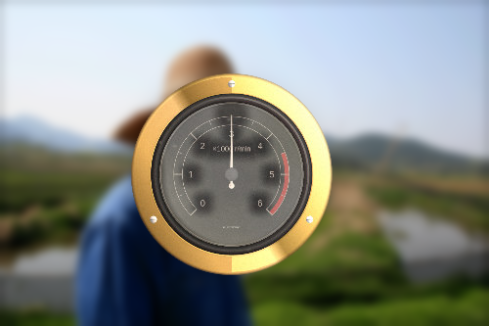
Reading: 3000 rpm
